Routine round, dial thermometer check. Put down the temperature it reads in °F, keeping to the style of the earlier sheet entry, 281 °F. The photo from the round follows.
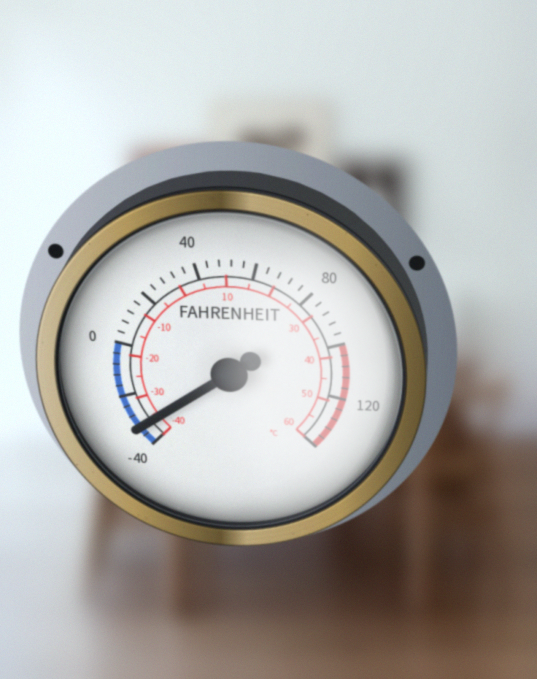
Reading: -32 °F
